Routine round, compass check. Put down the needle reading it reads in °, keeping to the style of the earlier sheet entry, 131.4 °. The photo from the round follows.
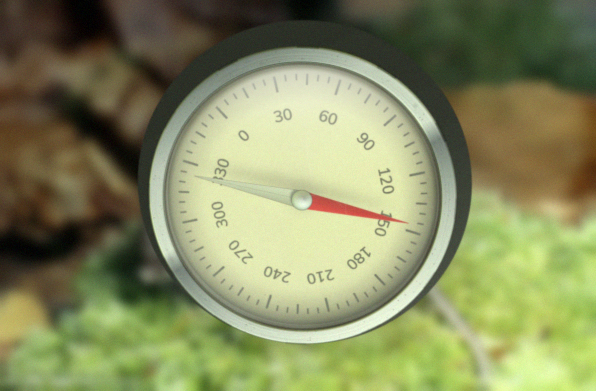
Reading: 145 °
